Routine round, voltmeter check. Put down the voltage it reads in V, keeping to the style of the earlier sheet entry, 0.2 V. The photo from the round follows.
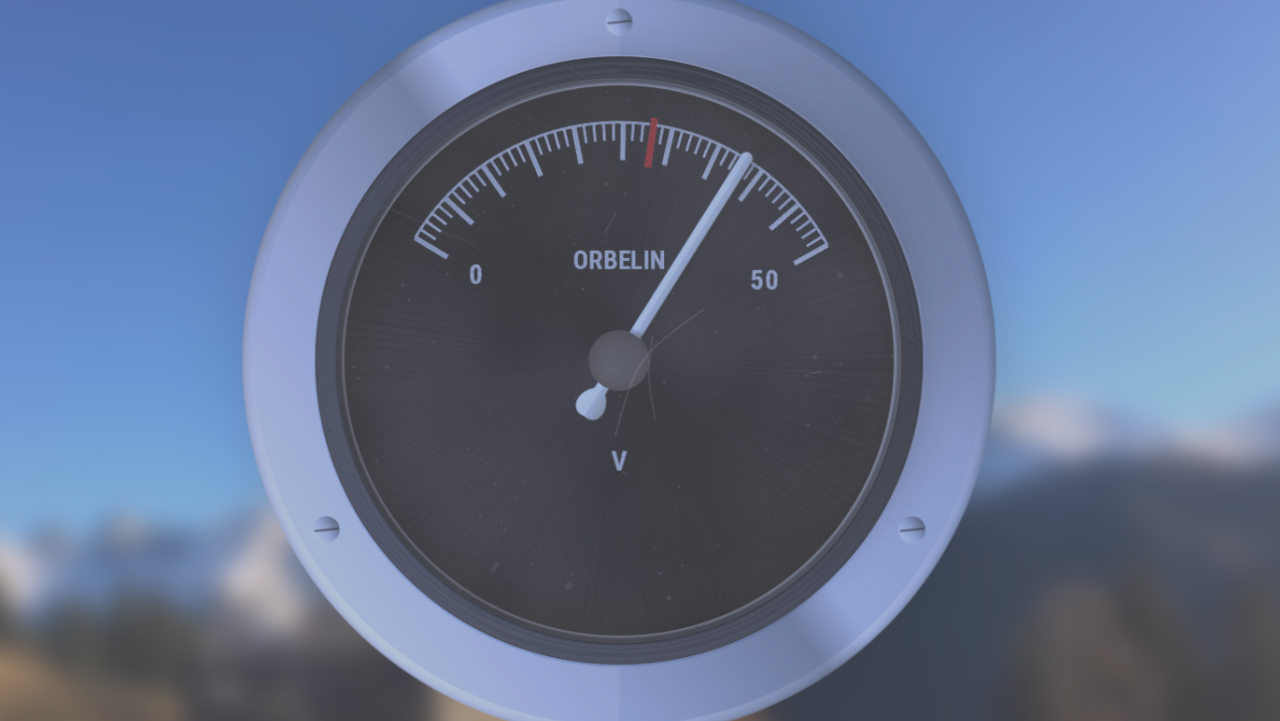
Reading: 38 V
